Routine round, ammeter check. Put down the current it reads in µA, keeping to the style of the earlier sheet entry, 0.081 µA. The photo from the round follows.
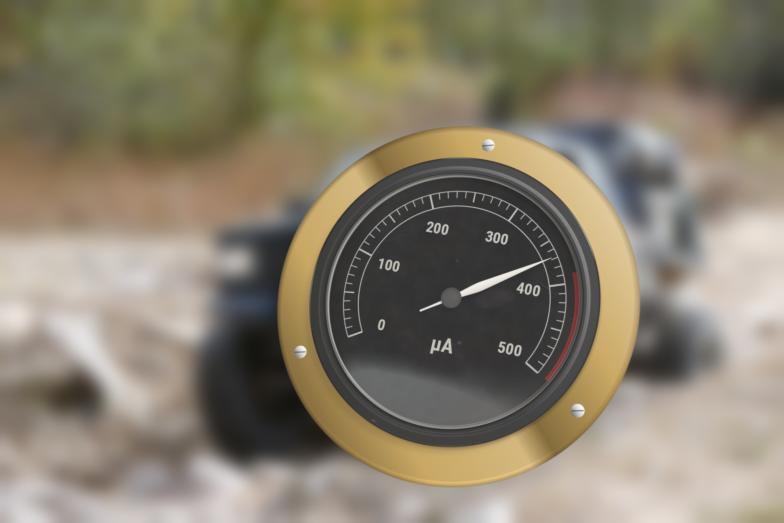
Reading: 370 µA
